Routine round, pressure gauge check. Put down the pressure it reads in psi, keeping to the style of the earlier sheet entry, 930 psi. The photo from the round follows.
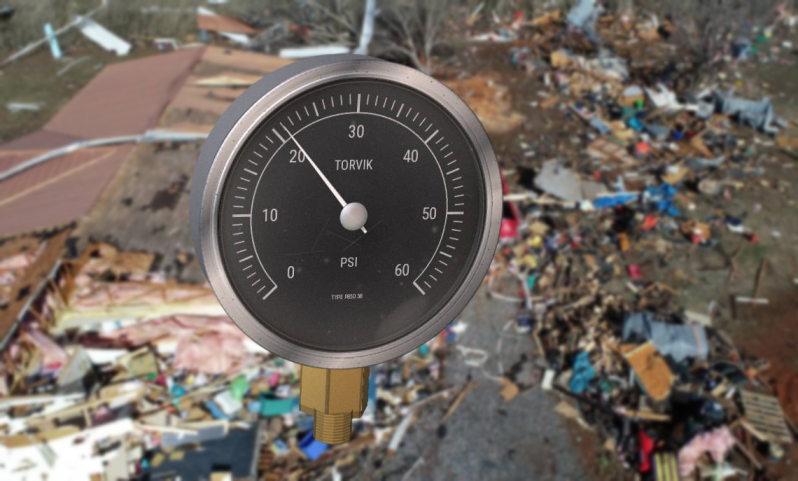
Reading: 21 psi
